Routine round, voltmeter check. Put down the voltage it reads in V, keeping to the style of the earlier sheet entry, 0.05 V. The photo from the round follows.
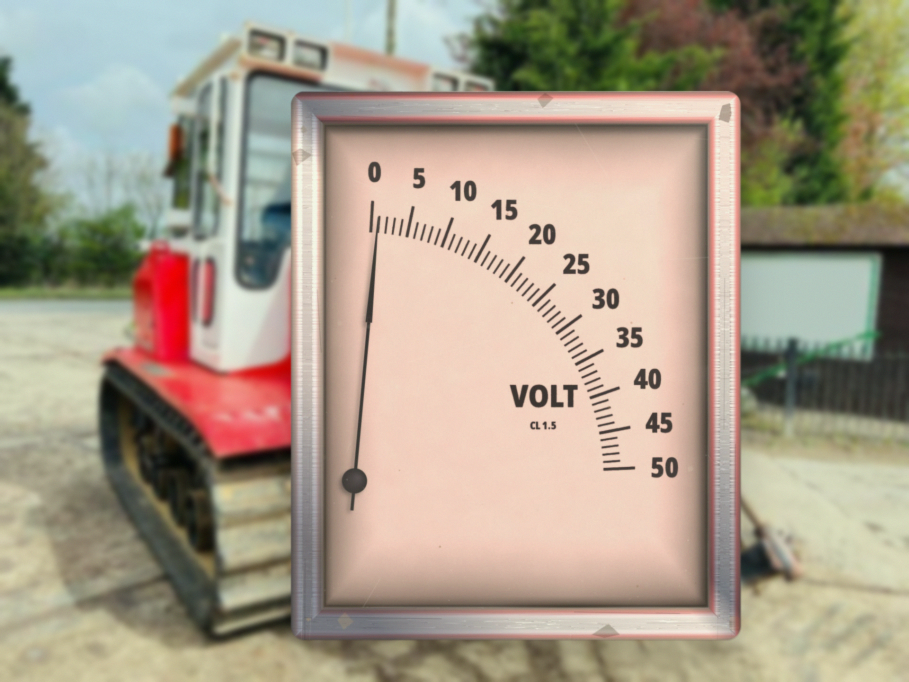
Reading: 1 V
